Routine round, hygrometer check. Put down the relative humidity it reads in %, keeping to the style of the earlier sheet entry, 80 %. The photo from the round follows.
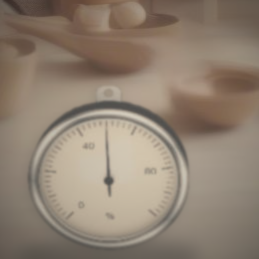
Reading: 50 %
